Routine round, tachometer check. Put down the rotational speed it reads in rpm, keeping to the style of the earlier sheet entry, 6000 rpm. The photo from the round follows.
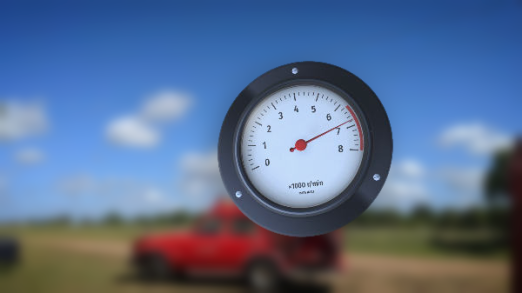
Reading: 6800 rpm
